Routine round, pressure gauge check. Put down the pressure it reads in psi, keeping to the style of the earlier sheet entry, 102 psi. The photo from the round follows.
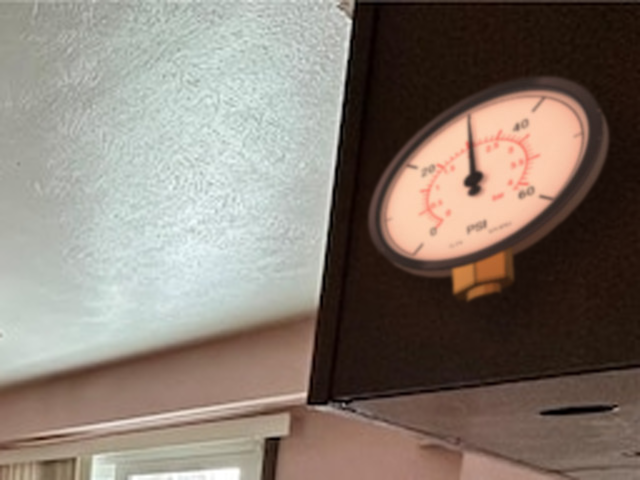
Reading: 30 psi
